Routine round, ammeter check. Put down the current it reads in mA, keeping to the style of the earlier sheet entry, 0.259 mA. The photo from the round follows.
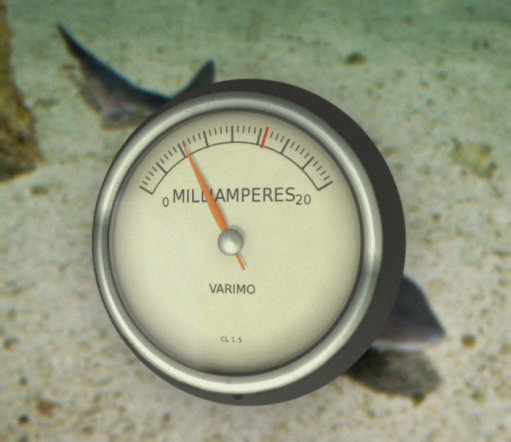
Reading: 5.5 mA
